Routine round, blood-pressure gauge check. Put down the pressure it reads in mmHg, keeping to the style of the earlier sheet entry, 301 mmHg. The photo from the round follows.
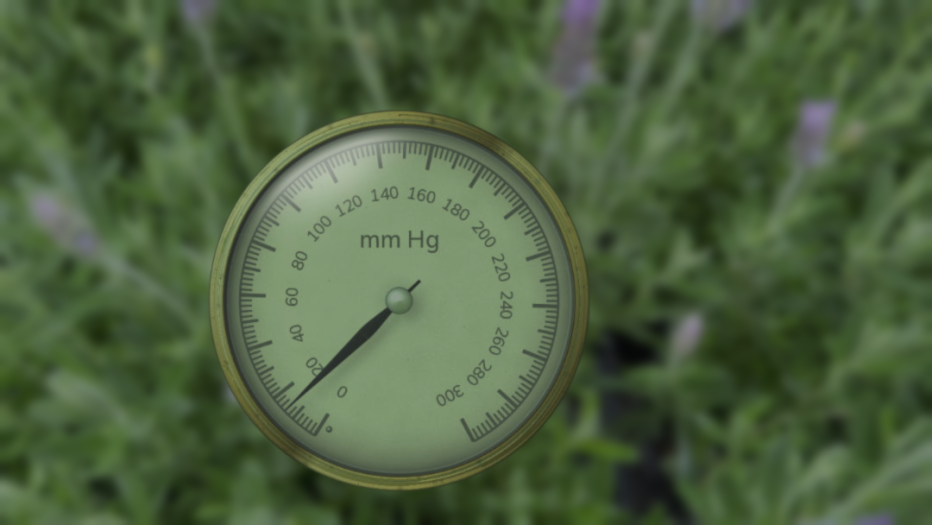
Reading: 14 mmHg
